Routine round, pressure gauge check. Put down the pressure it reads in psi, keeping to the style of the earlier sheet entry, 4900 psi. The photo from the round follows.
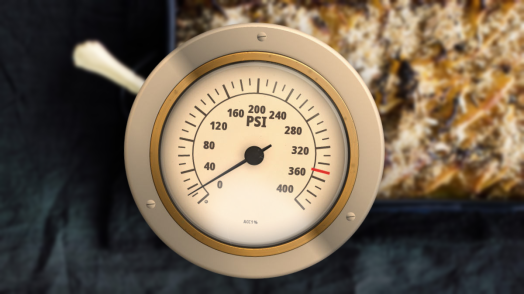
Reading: 15 psi
